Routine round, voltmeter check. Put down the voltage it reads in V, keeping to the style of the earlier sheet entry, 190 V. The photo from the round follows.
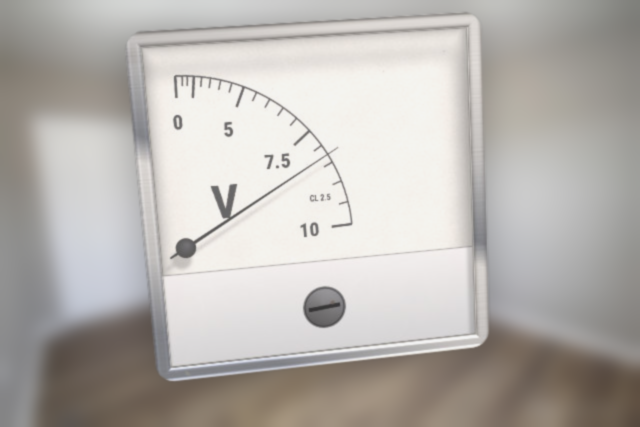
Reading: 8.25 V
